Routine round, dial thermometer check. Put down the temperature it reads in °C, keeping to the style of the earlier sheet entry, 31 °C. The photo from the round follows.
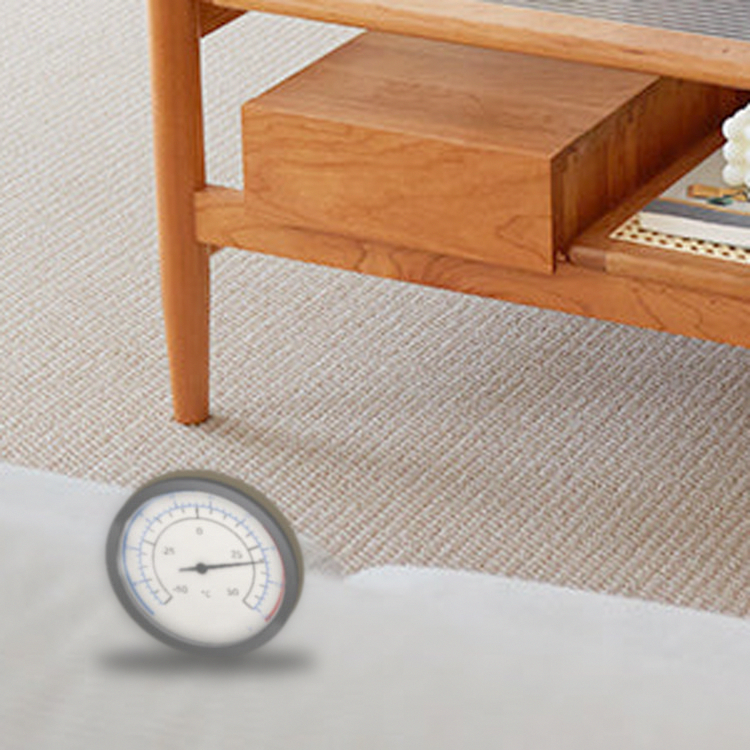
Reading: 30 °C
